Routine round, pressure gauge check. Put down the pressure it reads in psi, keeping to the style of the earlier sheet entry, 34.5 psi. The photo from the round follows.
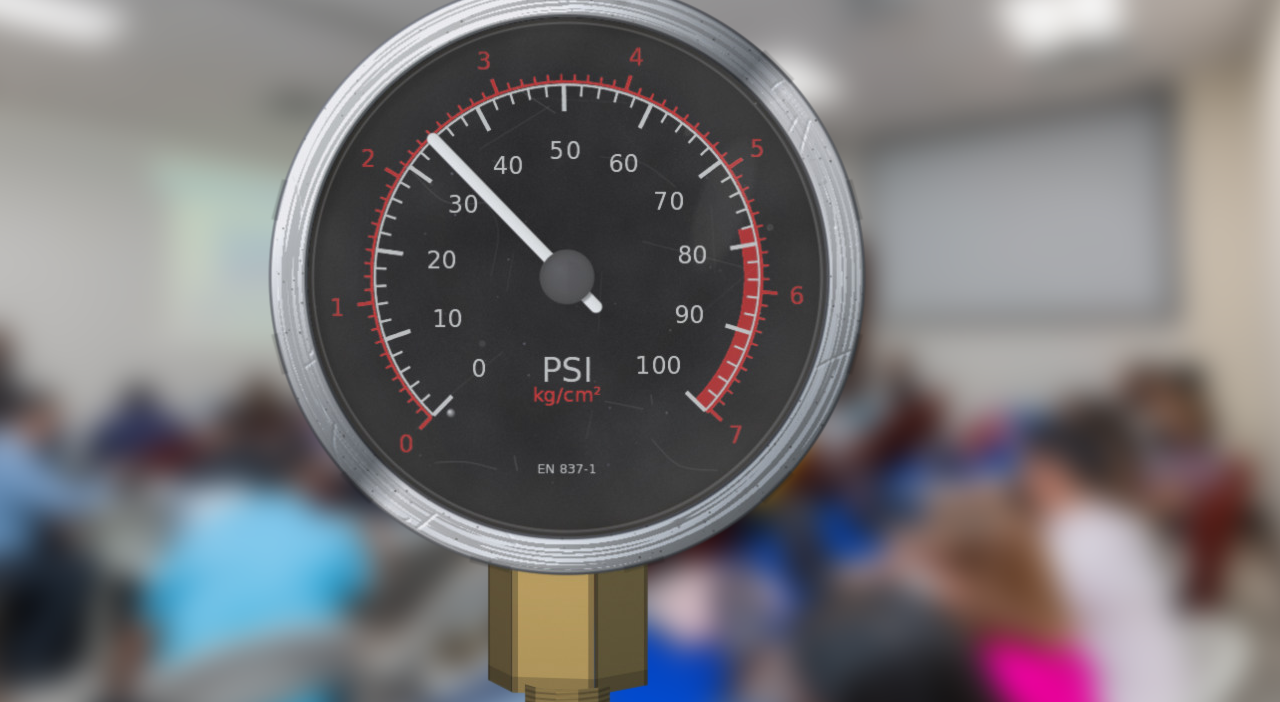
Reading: 34 psi
